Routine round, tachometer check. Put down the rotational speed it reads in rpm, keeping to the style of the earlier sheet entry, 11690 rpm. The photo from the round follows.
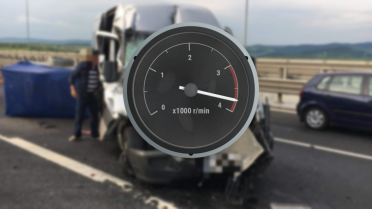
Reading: 3750 rpm
